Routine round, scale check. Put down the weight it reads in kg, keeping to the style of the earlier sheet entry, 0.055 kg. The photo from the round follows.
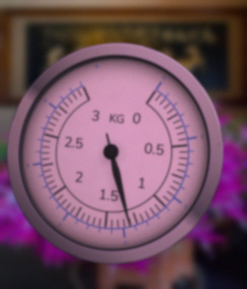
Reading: 1.3 kg
